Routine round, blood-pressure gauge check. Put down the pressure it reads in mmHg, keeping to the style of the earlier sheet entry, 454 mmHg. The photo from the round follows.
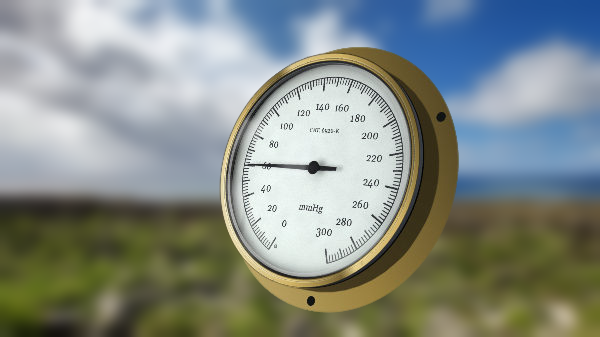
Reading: 60 mmHg
